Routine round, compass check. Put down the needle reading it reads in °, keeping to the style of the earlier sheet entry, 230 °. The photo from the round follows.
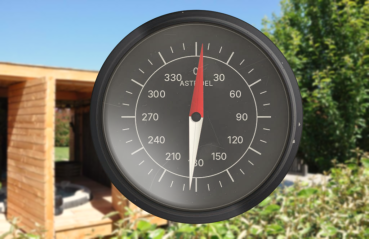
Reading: 5 °
